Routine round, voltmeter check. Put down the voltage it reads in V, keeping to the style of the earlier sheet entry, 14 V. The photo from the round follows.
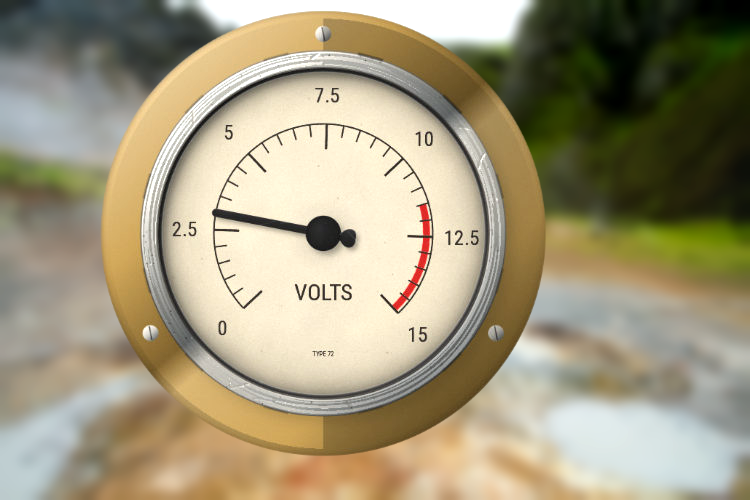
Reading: 3 V
